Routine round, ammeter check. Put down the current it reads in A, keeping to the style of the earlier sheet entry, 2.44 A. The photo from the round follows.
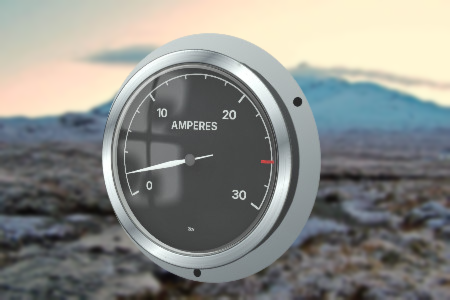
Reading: 2 A
